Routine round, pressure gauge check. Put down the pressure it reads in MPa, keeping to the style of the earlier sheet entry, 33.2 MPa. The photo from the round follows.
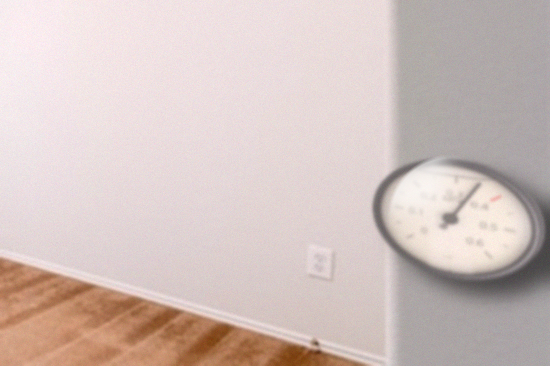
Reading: 0.35 MPa
